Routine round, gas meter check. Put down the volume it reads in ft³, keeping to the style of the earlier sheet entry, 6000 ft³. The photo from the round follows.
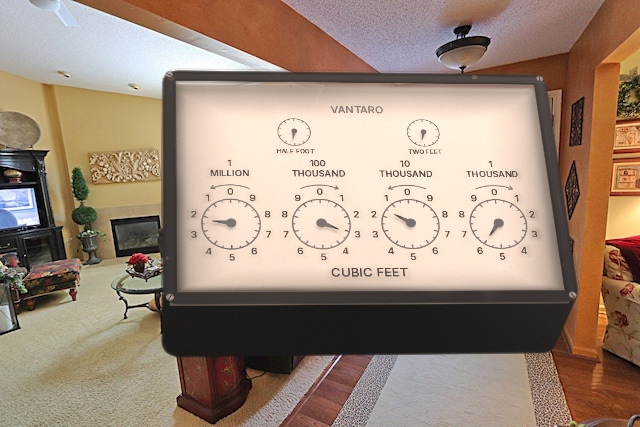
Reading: 231600 ft³
